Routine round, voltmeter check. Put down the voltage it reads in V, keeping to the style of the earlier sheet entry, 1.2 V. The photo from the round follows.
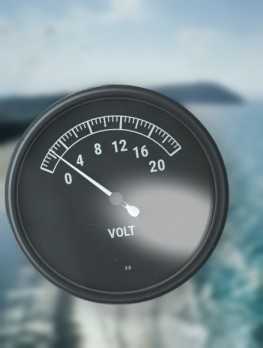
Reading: 2.5 V
